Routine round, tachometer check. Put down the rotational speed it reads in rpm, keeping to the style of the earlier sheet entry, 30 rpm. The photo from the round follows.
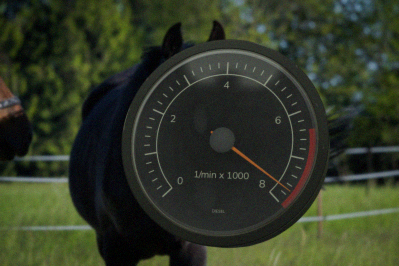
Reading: 7700 rpm
